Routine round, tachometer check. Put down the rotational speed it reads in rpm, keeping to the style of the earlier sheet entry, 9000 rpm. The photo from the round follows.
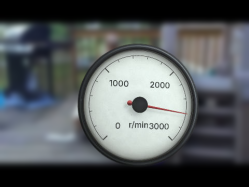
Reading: 2600 rpm
